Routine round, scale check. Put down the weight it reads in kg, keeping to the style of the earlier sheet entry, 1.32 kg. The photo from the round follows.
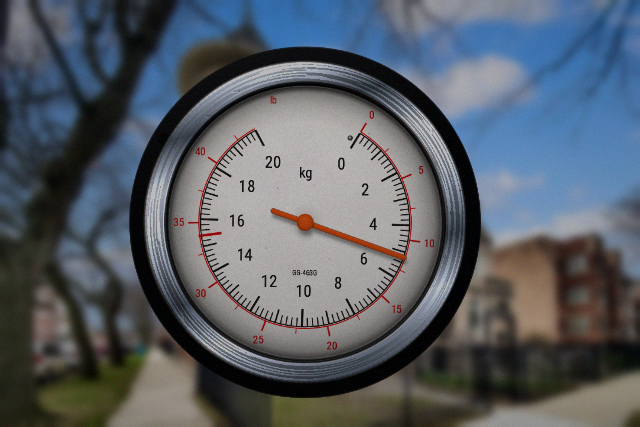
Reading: 5.2 kg
